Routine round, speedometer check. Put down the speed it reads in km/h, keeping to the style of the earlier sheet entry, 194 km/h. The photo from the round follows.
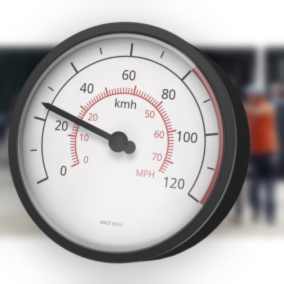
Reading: 25 km/h
